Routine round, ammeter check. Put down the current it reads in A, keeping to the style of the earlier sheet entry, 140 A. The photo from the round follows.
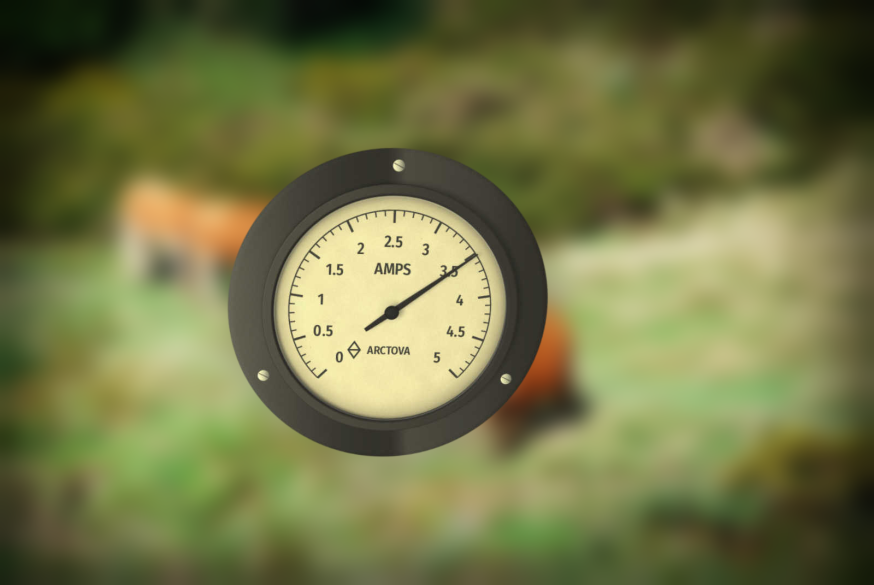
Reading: 3.5 A
